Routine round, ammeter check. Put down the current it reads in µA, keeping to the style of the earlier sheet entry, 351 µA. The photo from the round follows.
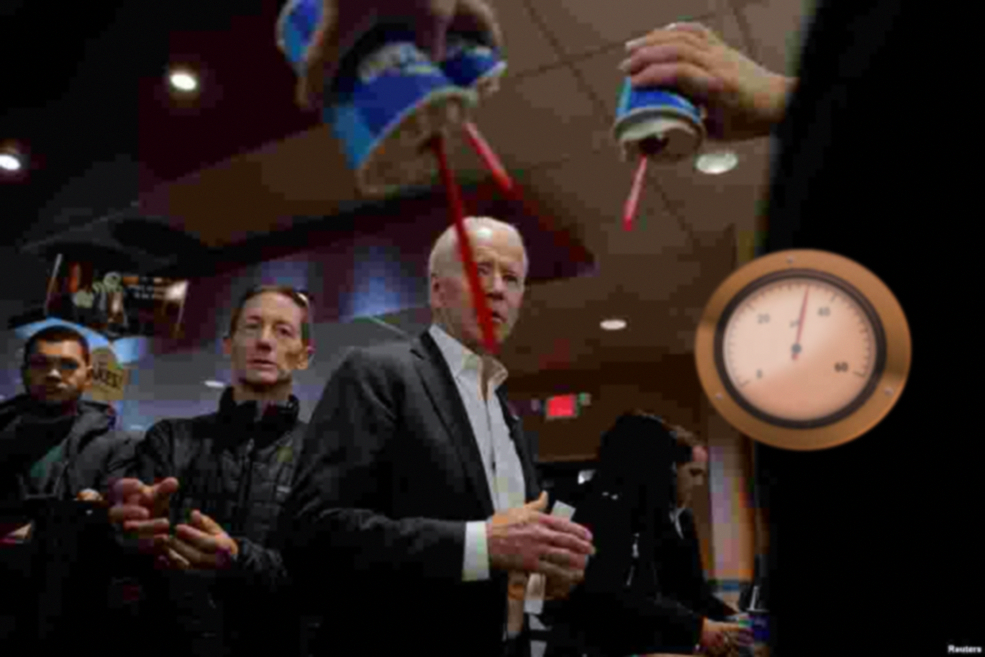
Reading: 34 µA
